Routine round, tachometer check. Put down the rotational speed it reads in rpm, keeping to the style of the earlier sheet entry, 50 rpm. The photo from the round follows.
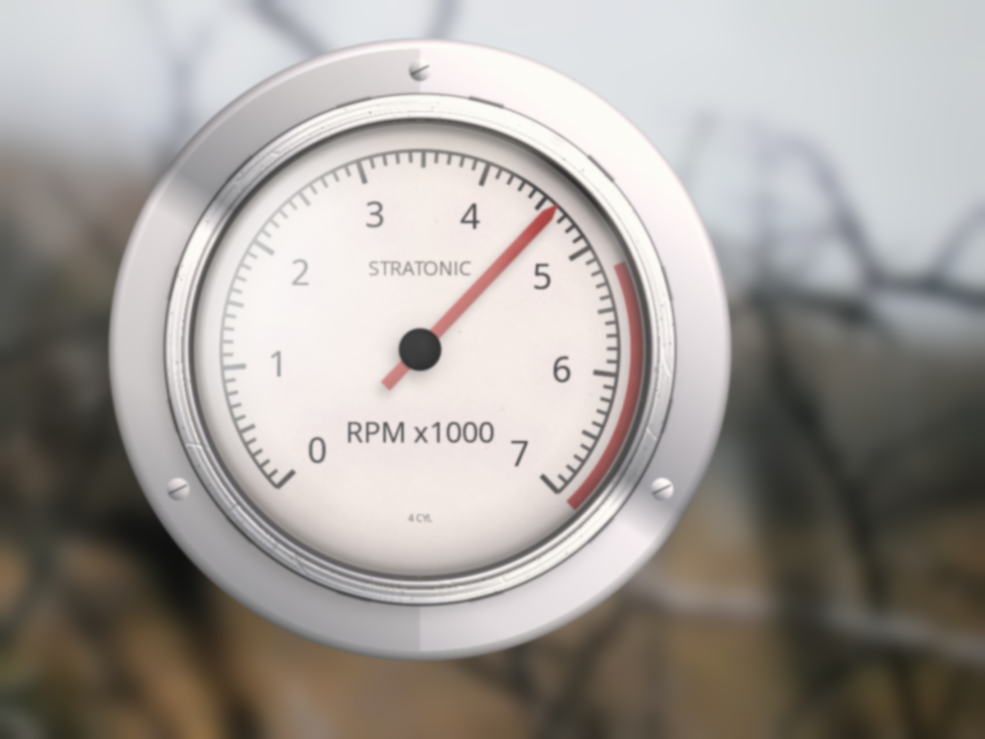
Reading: 4600 rpm
